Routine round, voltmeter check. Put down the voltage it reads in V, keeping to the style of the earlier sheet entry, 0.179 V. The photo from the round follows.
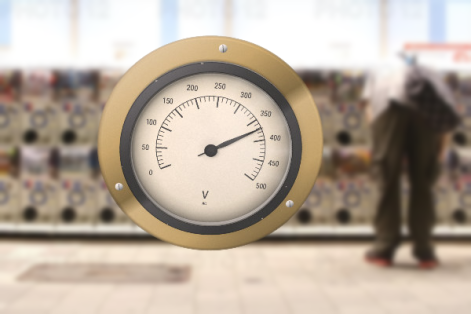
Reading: 370 V
